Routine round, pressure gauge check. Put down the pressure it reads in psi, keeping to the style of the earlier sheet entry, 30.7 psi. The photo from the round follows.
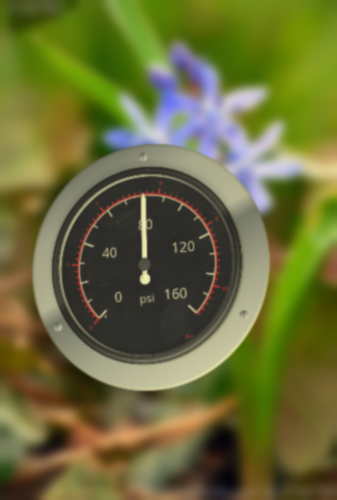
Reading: 80 psi
